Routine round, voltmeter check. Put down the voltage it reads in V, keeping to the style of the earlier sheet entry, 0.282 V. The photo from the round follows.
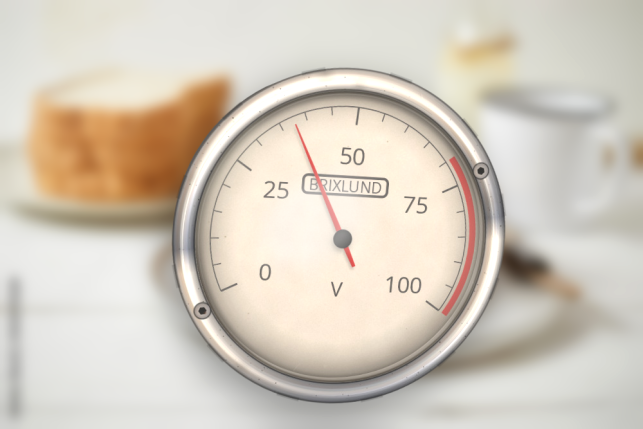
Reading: 37.5 V
